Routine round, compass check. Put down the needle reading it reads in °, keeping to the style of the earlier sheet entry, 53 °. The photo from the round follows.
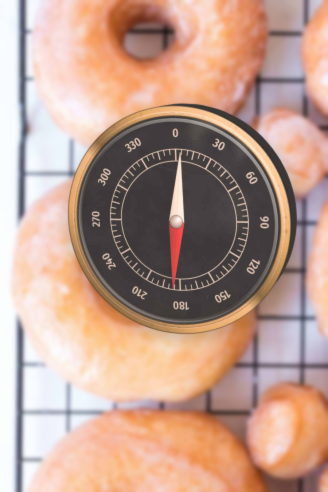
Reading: 185 °
